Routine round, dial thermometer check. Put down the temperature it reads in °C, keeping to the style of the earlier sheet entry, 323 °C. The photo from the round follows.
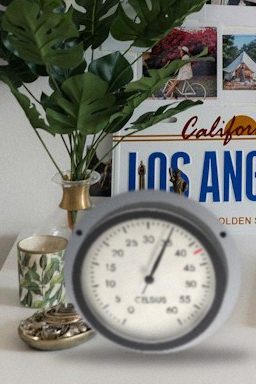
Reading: 35 °C
